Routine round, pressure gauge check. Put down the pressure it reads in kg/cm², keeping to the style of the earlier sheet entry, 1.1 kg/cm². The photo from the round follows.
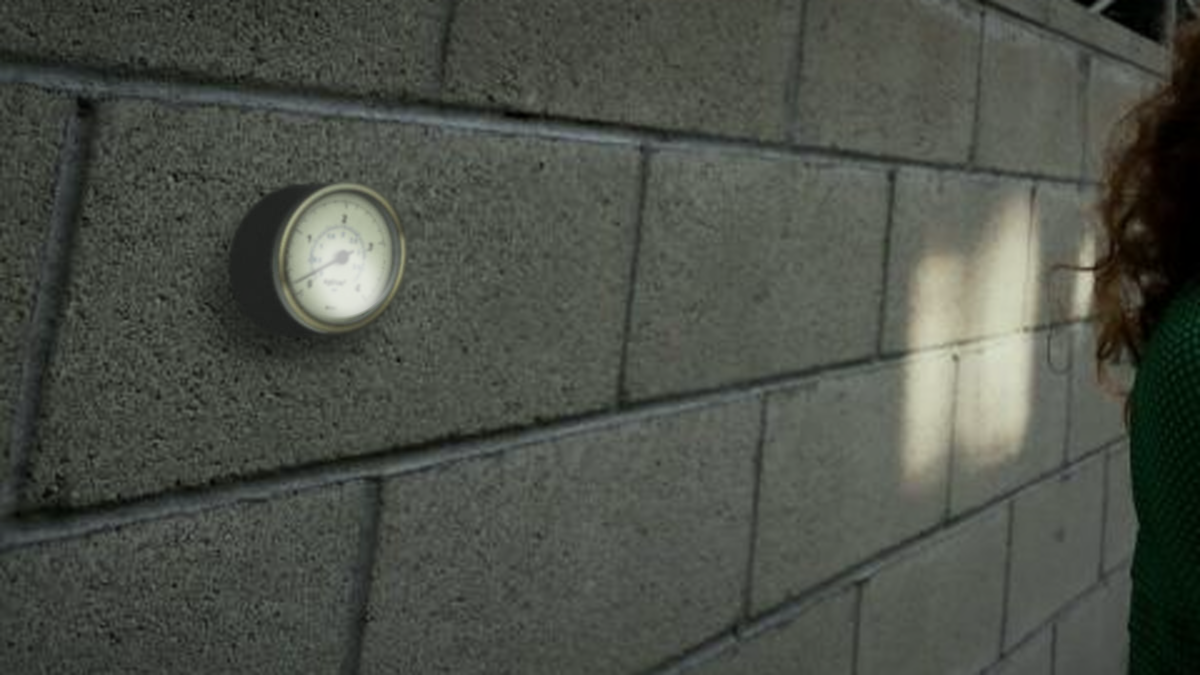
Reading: 0.2 kg/cm²
